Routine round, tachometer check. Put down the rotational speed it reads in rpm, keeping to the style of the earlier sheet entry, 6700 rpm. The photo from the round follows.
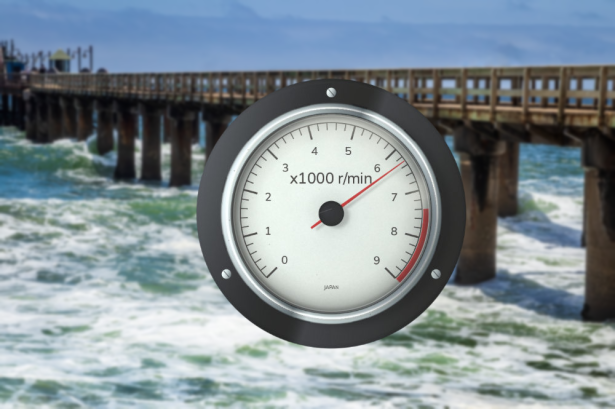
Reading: 6300 rpm
